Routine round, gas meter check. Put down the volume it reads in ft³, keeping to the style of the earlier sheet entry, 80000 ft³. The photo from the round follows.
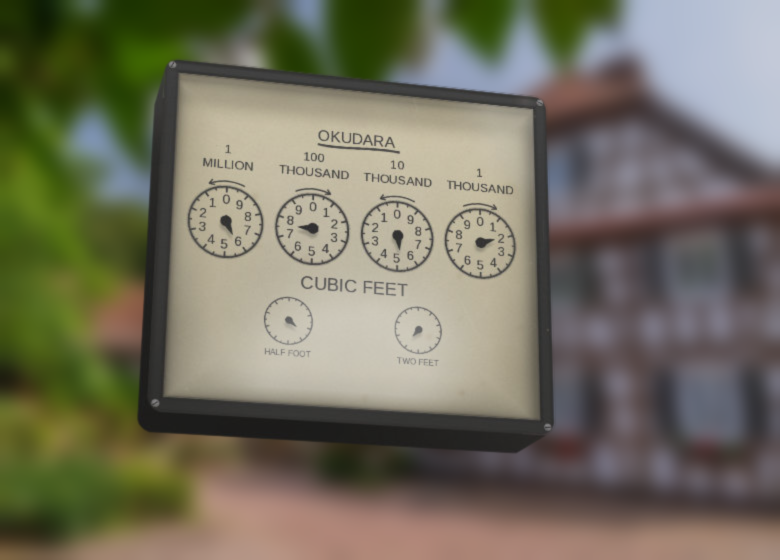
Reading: 575200 ft³
